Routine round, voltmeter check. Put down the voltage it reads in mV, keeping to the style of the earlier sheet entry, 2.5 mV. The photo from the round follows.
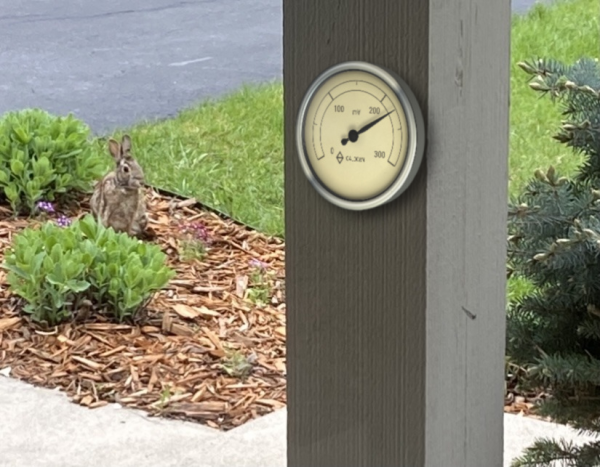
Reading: 225 mV
